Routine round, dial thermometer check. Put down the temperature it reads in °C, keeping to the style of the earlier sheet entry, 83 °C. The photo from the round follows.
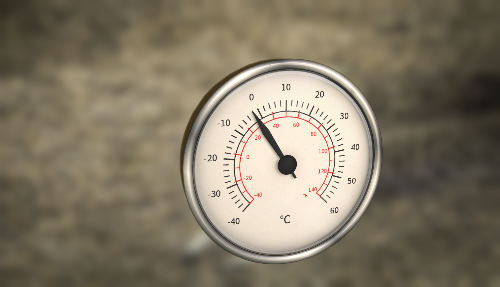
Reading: -2 °C
